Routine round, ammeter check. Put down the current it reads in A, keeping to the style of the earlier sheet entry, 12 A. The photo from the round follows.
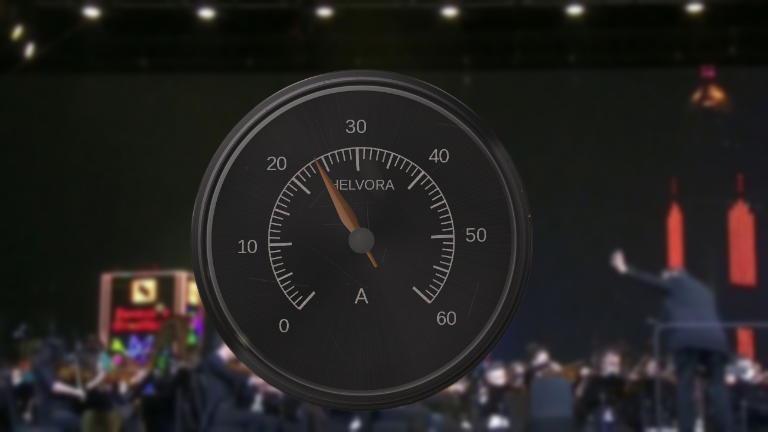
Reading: 24 A
